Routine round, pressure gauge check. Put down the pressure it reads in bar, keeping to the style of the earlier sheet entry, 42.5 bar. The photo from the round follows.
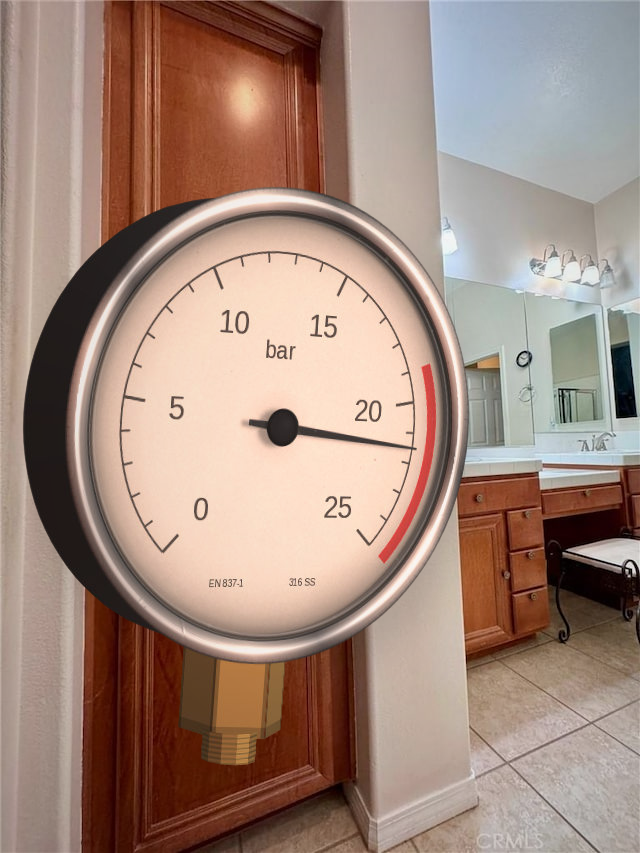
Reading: 21.5 bar
